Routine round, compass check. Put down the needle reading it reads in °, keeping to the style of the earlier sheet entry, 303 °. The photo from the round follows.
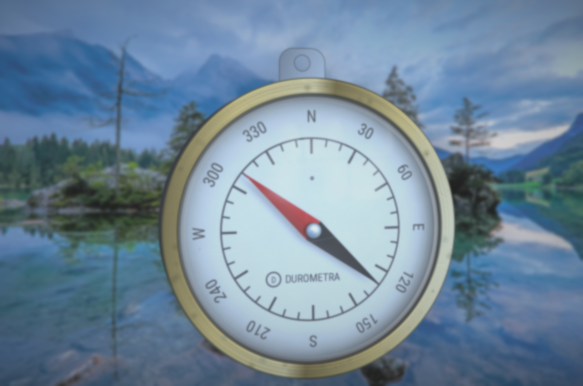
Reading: 310 °
